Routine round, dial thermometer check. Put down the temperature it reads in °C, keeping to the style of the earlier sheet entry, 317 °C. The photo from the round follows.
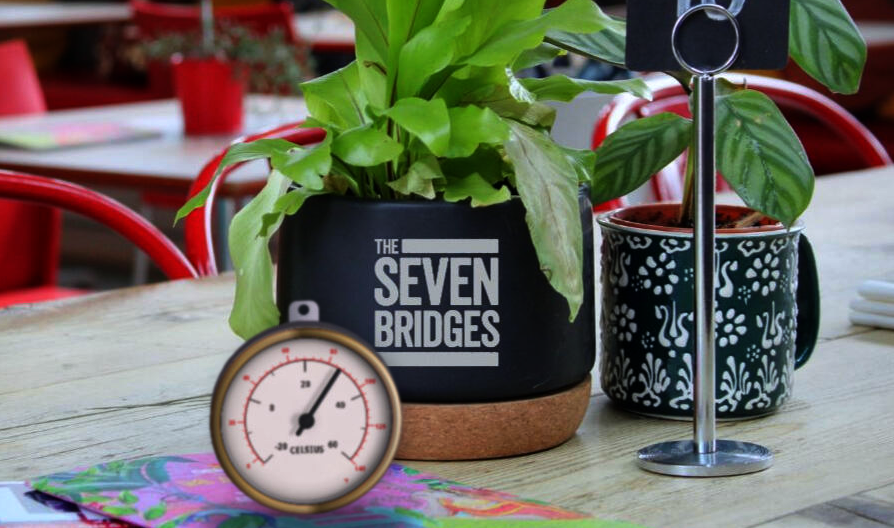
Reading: 30 °C
